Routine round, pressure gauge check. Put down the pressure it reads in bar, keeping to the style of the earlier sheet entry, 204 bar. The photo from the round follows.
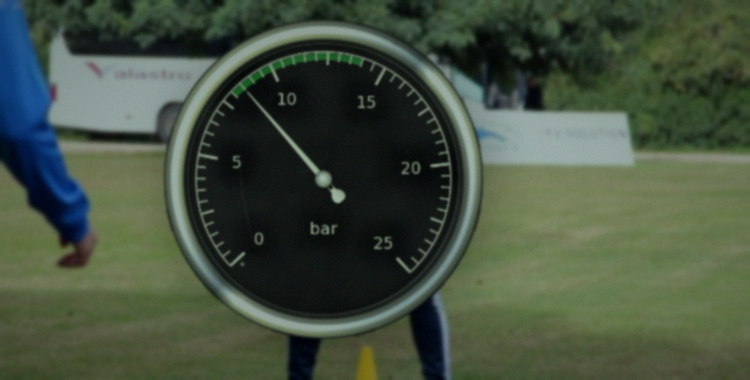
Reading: 8.5 bar
